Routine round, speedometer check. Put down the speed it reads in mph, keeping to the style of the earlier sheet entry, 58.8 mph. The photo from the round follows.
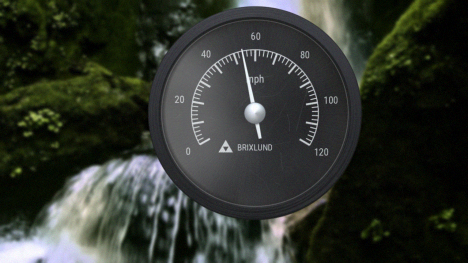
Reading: 54 mph
